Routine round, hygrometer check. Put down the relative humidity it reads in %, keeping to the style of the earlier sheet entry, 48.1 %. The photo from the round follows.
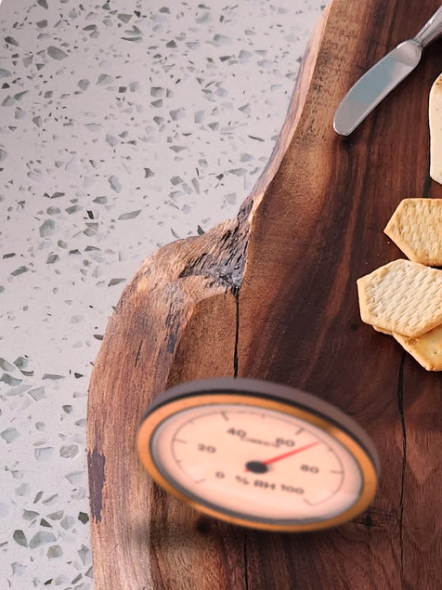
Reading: 65 %
